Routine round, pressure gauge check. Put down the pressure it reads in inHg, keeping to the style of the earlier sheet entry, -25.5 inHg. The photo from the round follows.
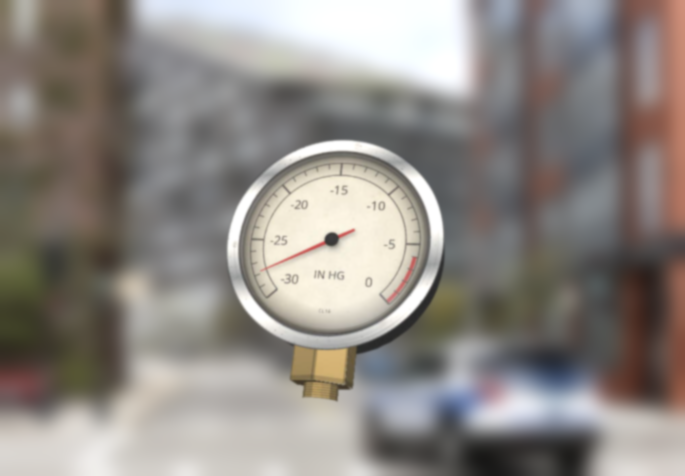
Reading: -28 inHg
